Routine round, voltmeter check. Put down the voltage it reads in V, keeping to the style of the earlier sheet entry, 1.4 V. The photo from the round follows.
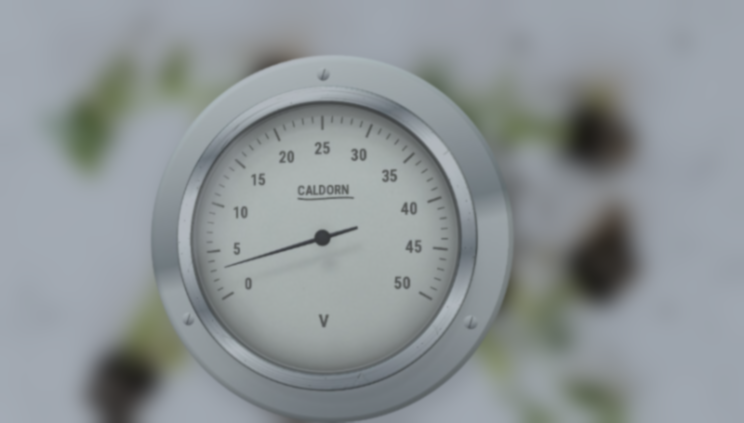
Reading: 3 V
